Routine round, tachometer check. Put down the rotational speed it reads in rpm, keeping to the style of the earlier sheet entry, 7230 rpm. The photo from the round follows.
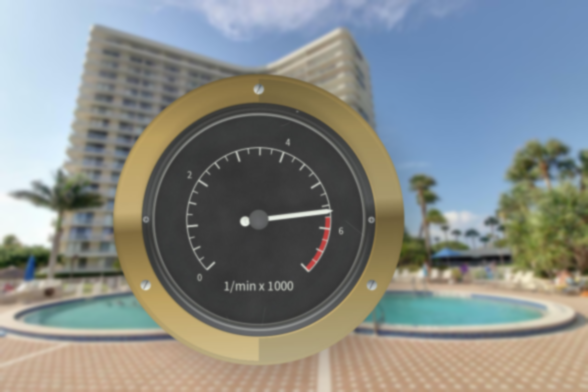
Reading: 5625 rpm
